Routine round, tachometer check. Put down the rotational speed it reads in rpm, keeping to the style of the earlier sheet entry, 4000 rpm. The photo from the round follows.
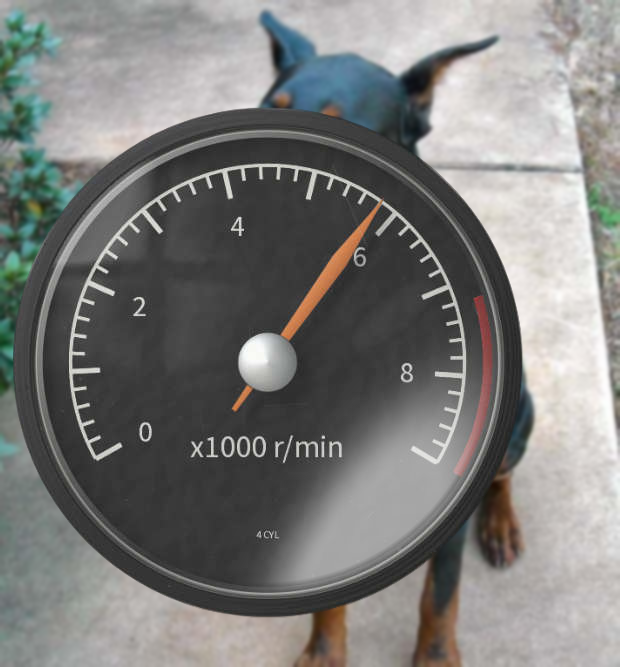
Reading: 5800 rpm
